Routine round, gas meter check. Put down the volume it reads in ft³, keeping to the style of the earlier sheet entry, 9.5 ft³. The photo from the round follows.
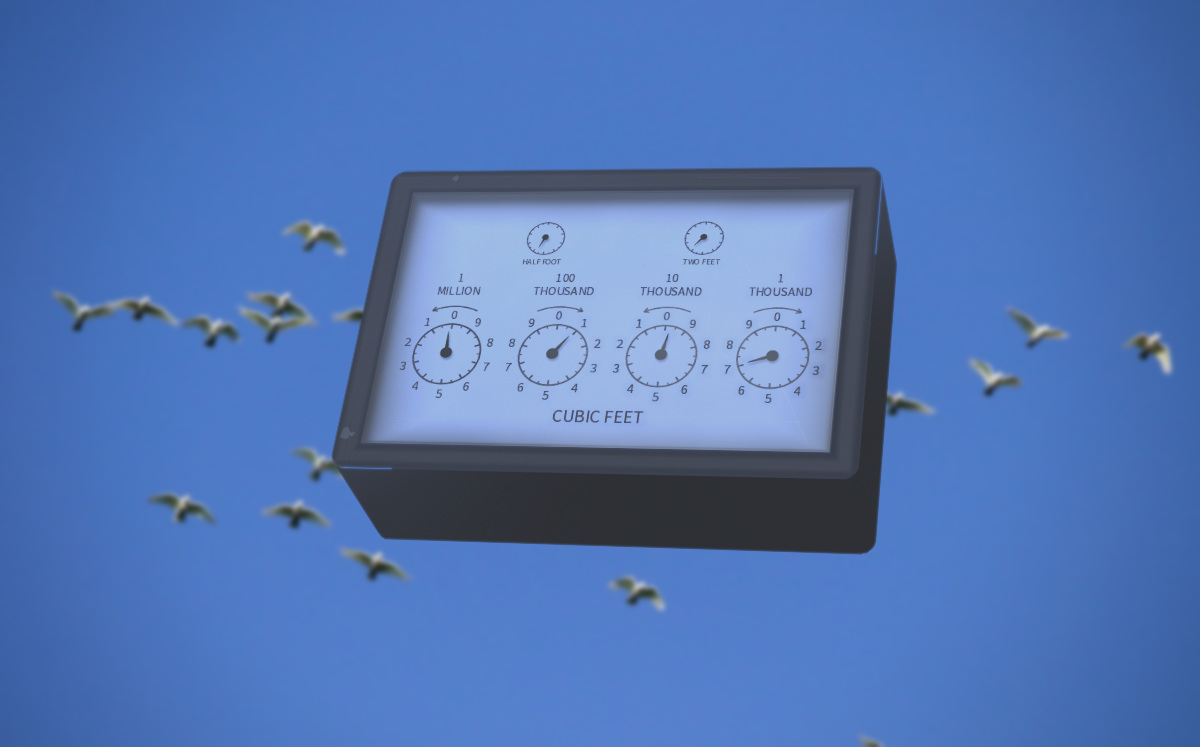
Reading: 9700 ft³
